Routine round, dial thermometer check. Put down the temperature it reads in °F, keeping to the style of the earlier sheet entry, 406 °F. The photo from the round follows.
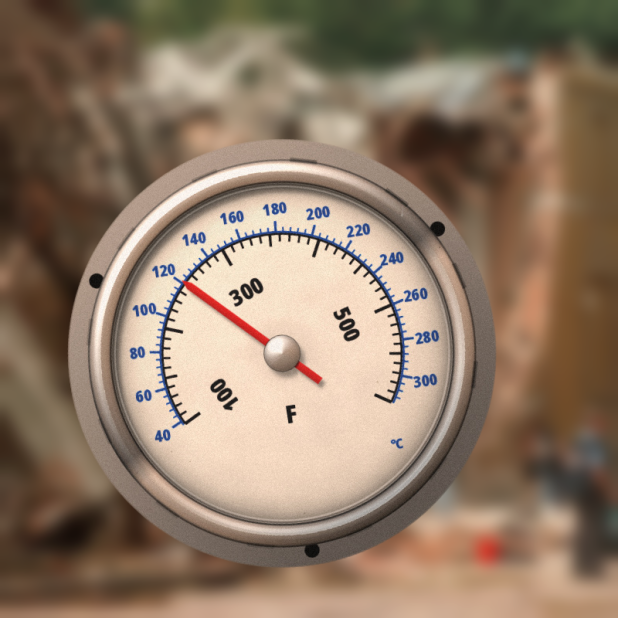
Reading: 250 °F
